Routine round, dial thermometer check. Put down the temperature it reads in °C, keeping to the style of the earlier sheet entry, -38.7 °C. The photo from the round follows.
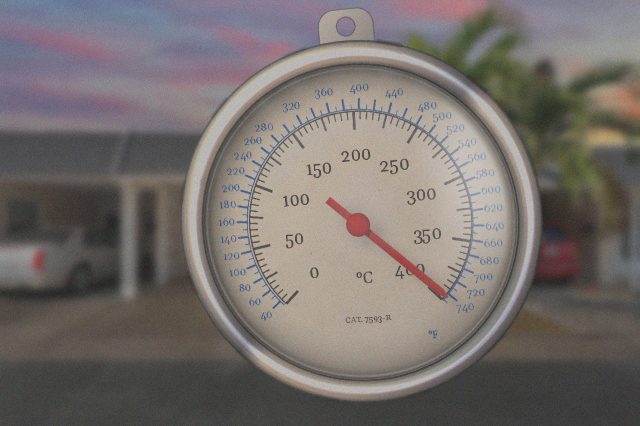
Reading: 395 °C
